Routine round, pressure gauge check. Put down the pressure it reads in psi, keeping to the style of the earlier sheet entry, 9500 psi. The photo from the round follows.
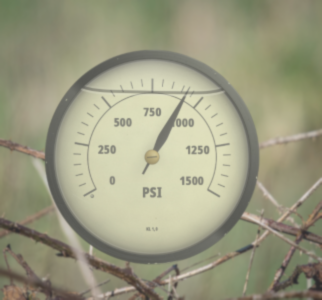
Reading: 925 psi
